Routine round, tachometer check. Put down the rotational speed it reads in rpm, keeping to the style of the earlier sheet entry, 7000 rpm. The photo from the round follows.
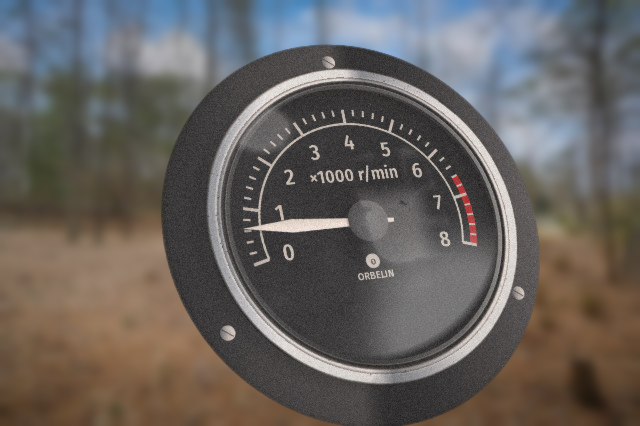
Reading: 600 rpm
